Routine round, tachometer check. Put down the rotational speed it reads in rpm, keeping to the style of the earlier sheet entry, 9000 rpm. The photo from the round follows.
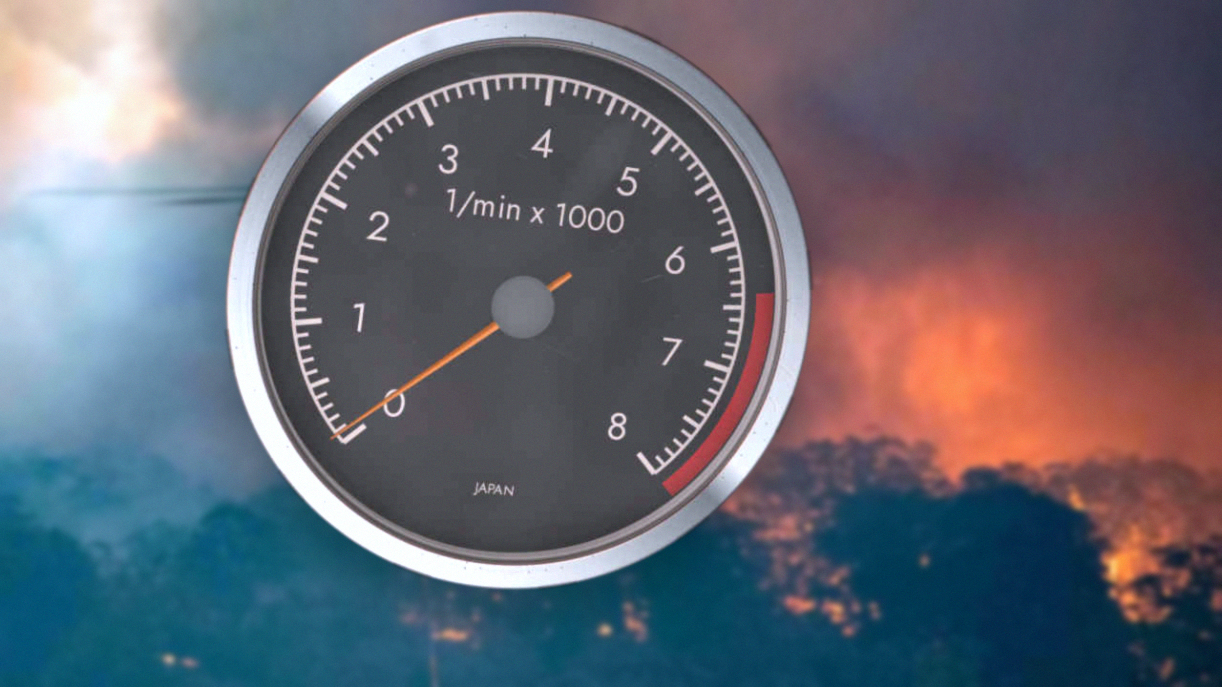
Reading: 100 rpm
